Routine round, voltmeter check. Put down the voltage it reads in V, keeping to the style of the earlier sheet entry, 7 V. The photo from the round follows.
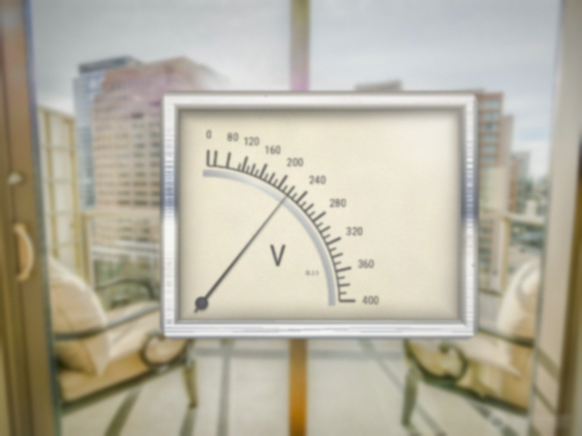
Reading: 220 V
